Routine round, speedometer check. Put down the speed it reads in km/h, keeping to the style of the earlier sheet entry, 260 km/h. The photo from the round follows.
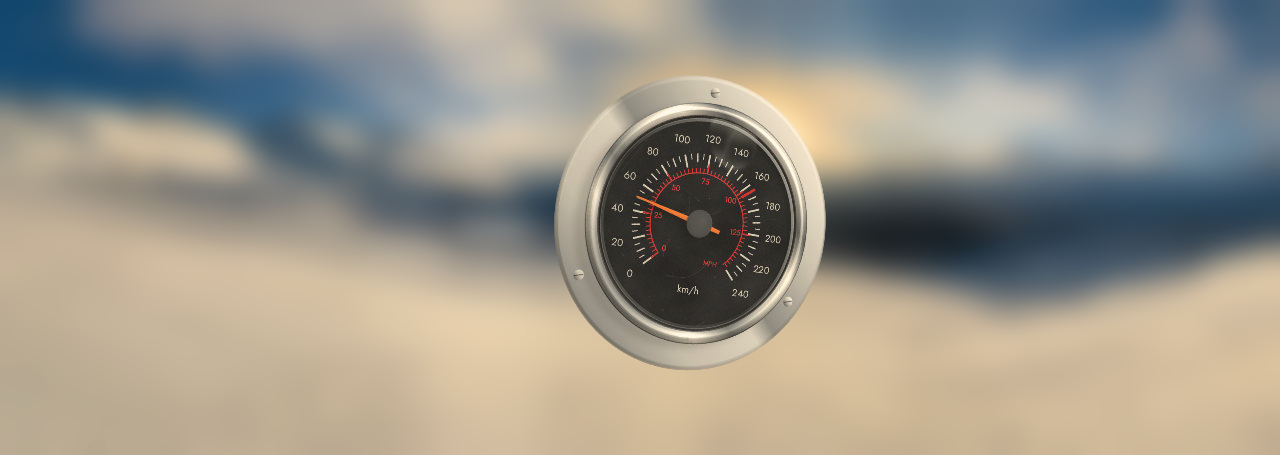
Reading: 50 km/h
